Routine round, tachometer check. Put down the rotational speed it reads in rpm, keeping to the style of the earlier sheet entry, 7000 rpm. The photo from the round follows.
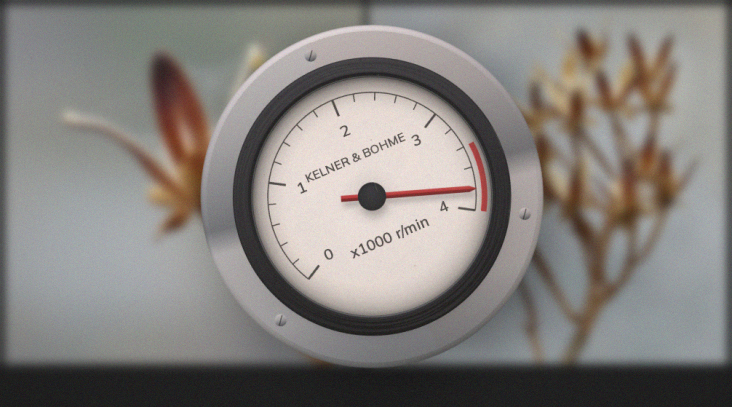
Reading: 3800 rpm
